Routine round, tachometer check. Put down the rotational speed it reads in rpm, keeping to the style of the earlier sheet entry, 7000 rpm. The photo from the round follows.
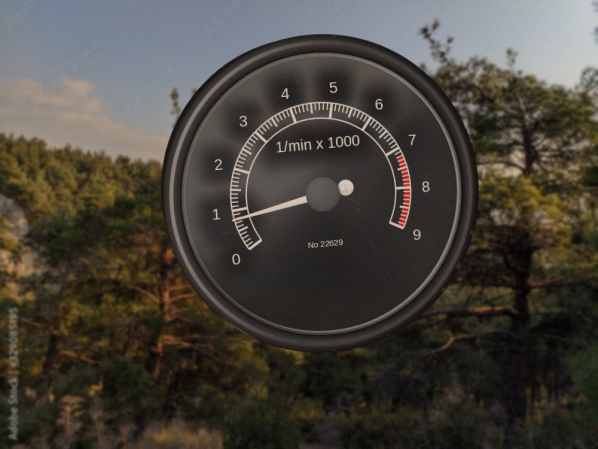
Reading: 800 rpm
